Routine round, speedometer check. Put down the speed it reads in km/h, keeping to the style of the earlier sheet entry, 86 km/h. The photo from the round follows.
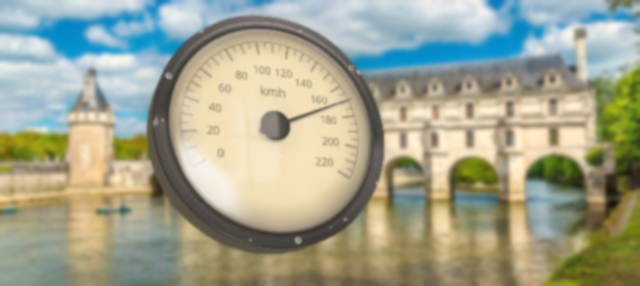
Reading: 170 km/h
